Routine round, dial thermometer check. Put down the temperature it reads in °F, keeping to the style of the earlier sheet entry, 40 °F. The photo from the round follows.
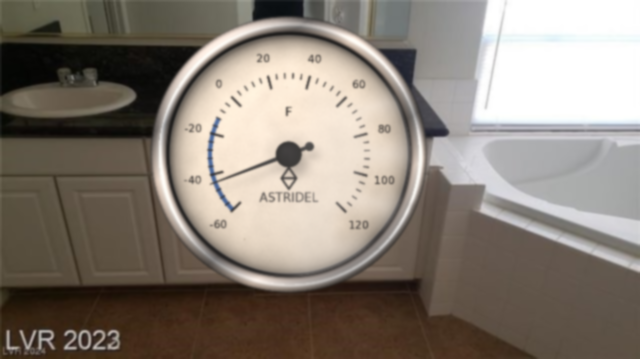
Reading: -44 °F
